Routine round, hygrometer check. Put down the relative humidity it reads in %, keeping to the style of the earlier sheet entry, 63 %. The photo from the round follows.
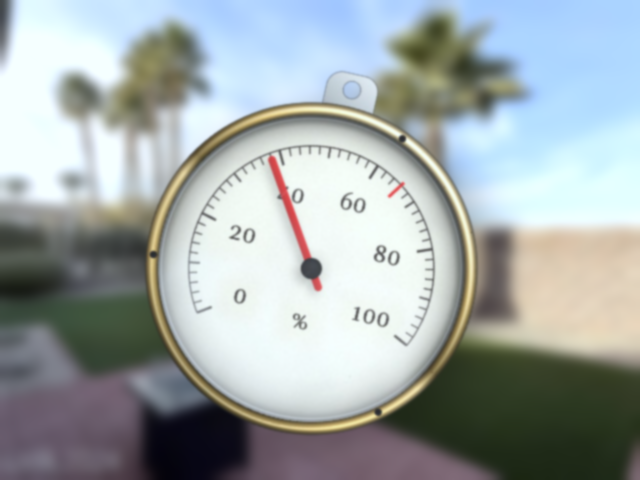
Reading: 38 %
